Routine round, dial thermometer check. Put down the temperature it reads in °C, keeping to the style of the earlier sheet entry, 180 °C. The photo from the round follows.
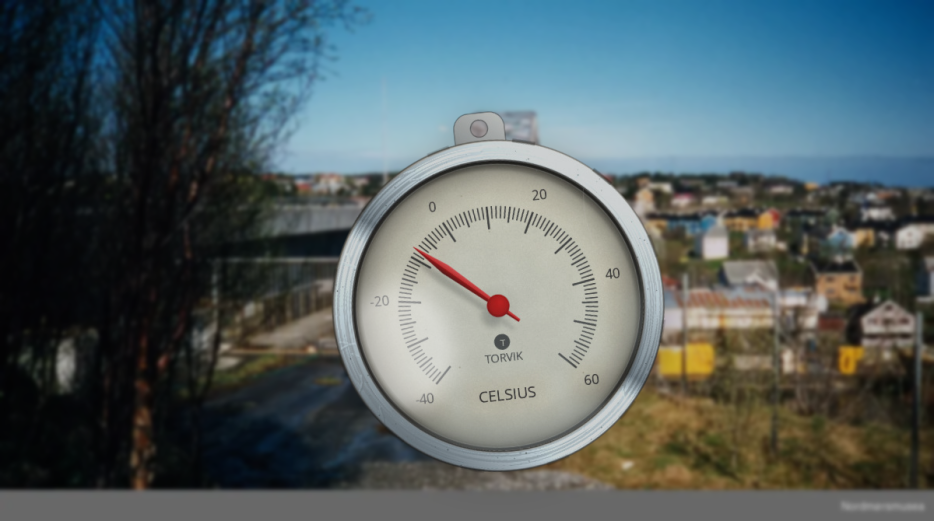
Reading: -8 °C
